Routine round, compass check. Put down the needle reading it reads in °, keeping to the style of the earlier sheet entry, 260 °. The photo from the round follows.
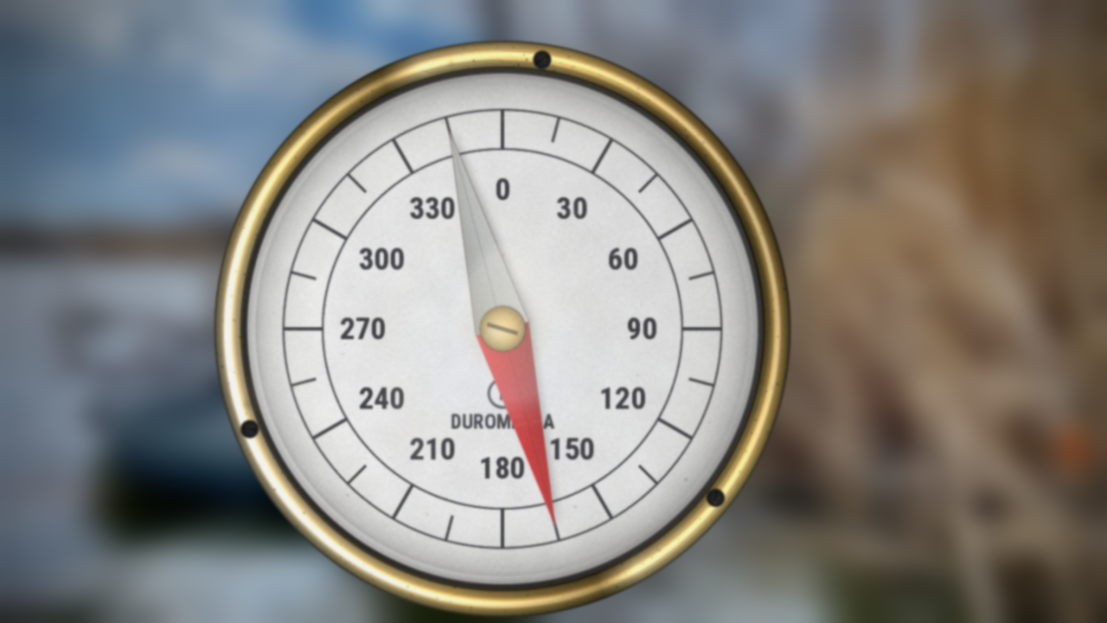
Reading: 165 °
